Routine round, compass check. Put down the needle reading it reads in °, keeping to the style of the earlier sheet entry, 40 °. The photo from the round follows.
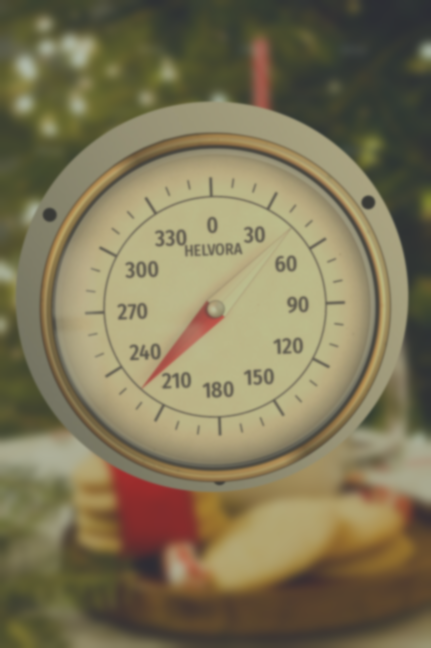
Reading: 225 °
